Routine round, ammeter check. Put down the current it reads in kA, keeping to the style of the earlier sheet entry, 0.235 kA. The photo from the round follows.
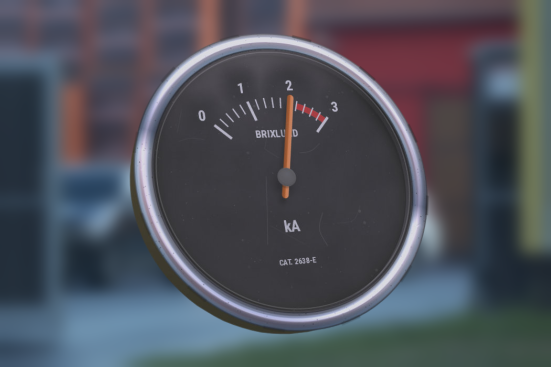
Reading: 2 kA
